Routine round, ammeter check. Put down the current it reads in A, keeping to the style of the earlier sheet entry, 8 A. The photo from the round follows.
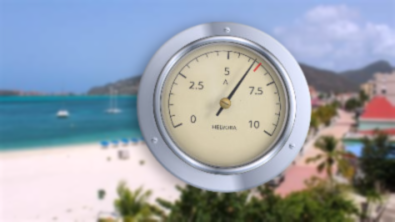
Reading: 6.25 A
